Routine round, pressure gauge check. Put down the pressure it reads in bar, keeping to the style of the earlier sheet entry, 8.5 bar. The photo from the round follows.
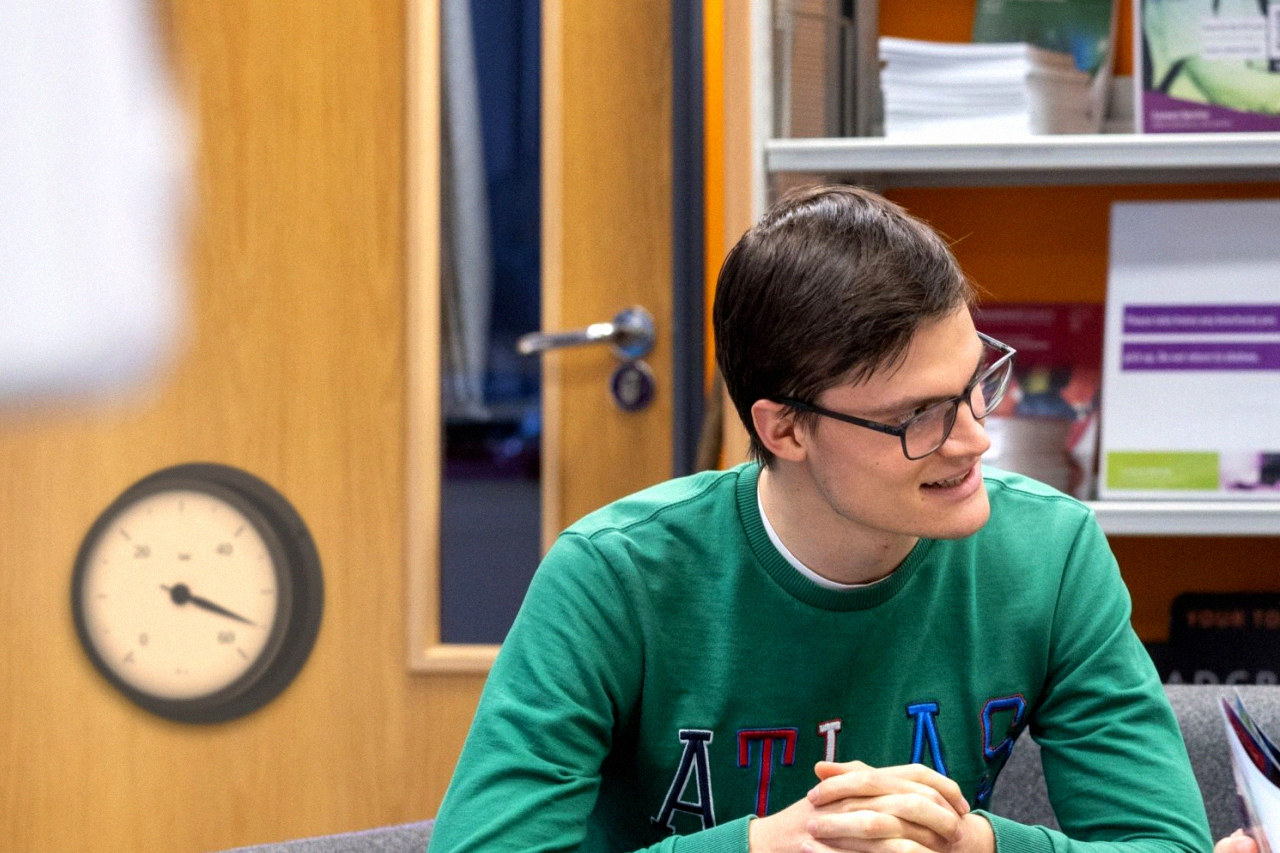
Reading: 55 bar
